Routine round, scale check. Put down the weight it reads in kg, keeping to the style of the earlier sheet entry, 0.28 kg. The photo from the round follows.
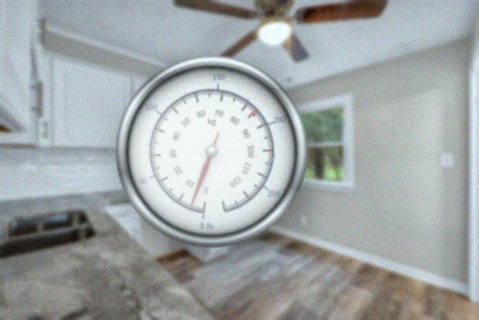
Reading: 5 kg
